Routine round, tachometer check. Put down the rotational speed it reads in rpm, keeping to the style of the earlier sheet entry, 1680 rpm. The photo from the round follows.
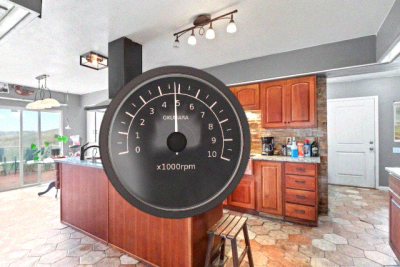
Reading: 4750 rpm
